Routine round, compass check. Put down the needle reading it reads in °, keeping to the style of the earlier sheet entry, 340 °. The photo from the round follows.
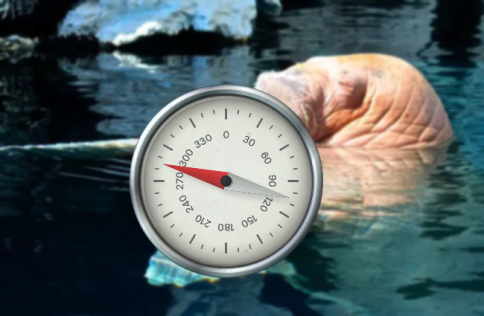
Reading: 285 °
